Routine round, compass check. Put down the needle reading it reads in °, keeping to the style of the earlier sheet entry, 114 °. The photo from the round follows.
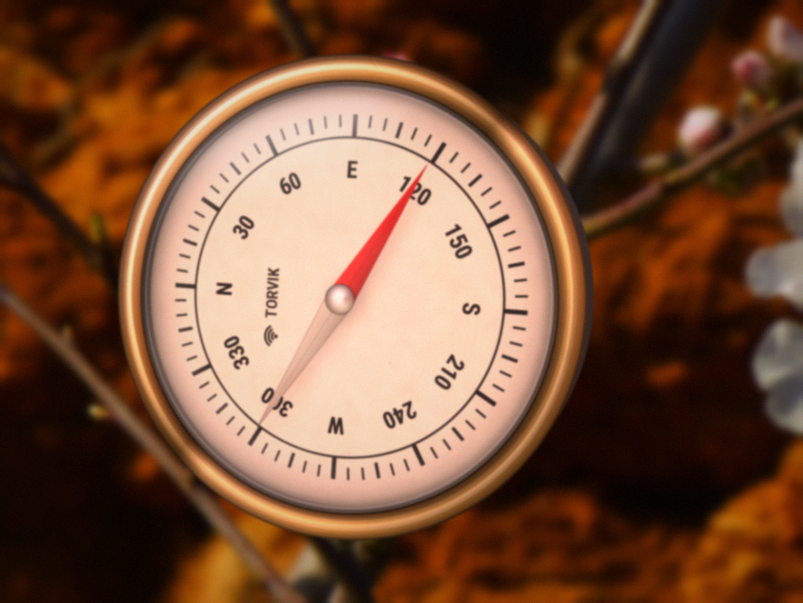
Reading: 120 °
